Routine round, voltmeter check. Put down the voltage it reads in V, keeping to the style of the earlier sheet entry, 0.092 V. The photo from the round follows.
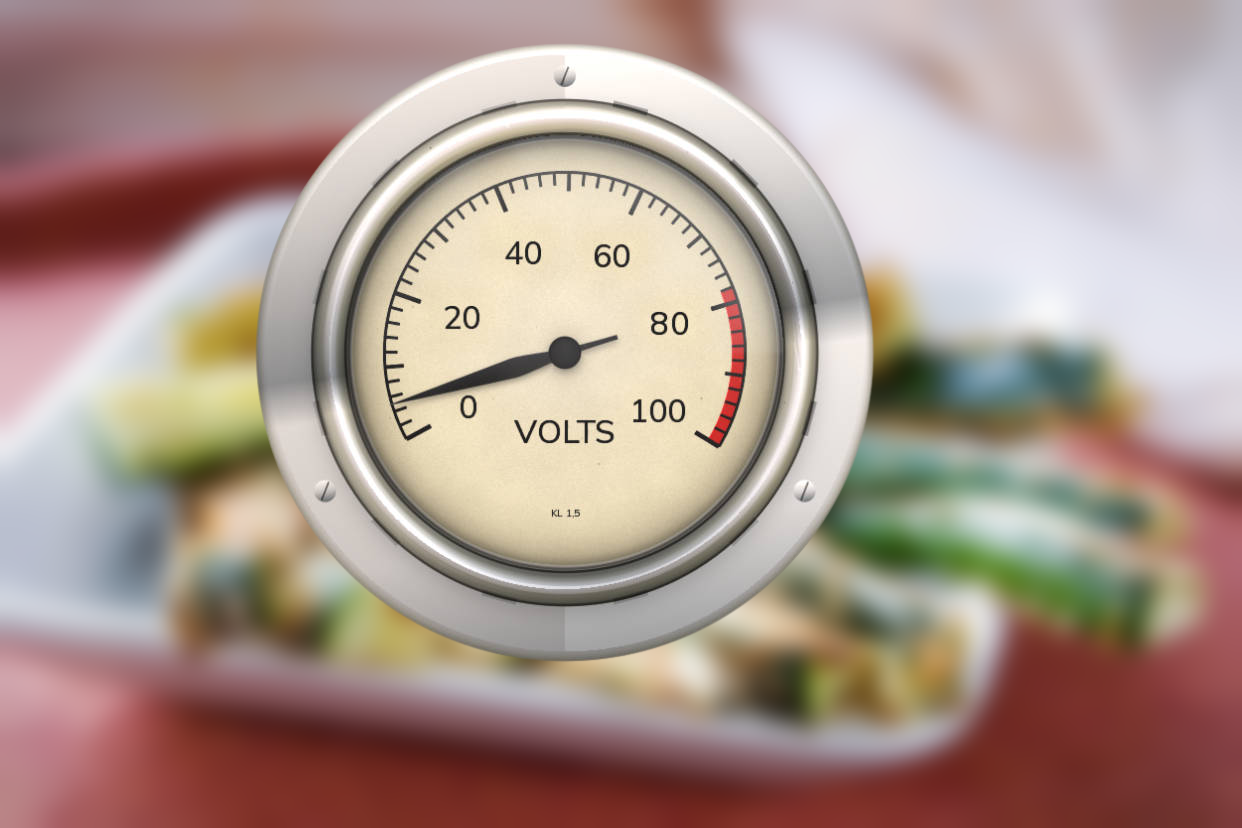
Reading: 5 V
